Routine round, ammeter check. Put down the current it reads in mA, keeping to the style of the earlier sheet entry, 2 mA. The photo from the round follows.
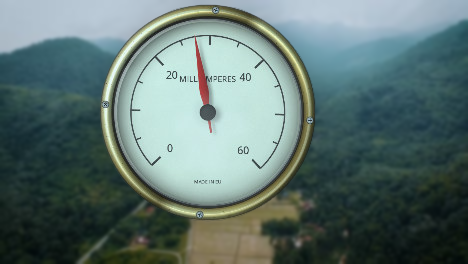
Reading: 27.5 mA
